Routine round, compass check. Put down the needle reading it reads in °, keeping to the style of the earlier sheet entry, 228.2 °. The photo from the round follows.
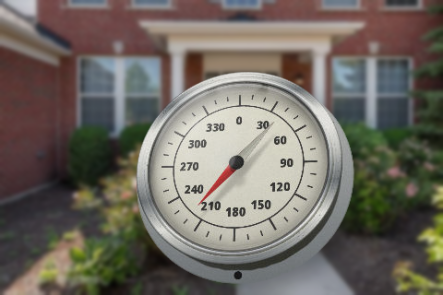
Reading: 220 °
